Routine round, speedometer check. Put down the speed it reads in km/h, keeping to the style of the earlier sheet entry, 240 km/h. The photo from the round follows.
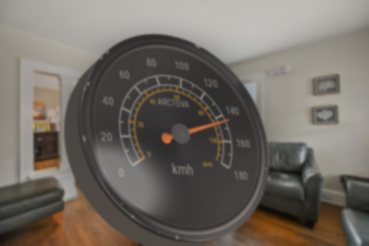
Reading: 145 km/h
